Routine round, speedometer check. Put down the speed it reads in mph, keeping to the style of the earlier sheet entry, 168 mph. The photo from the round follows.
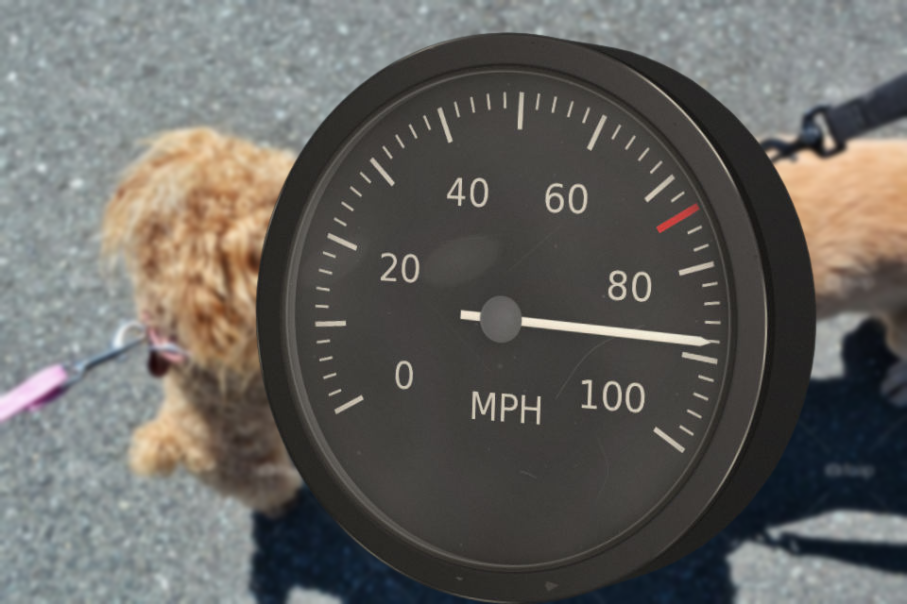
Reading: 88 mph
